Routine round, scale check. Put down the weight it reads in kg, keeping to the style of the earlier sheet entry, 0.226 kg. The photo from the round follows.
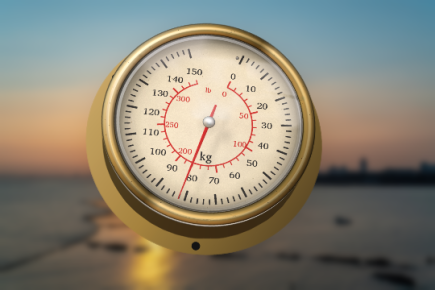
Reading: 82 kg
